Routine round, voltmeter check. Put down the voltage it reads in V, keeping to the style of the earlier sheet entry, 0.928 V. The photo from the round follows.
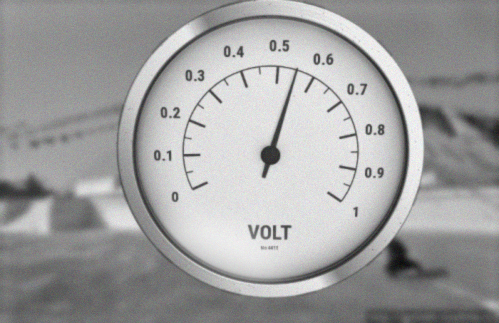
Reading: 0.55 V
